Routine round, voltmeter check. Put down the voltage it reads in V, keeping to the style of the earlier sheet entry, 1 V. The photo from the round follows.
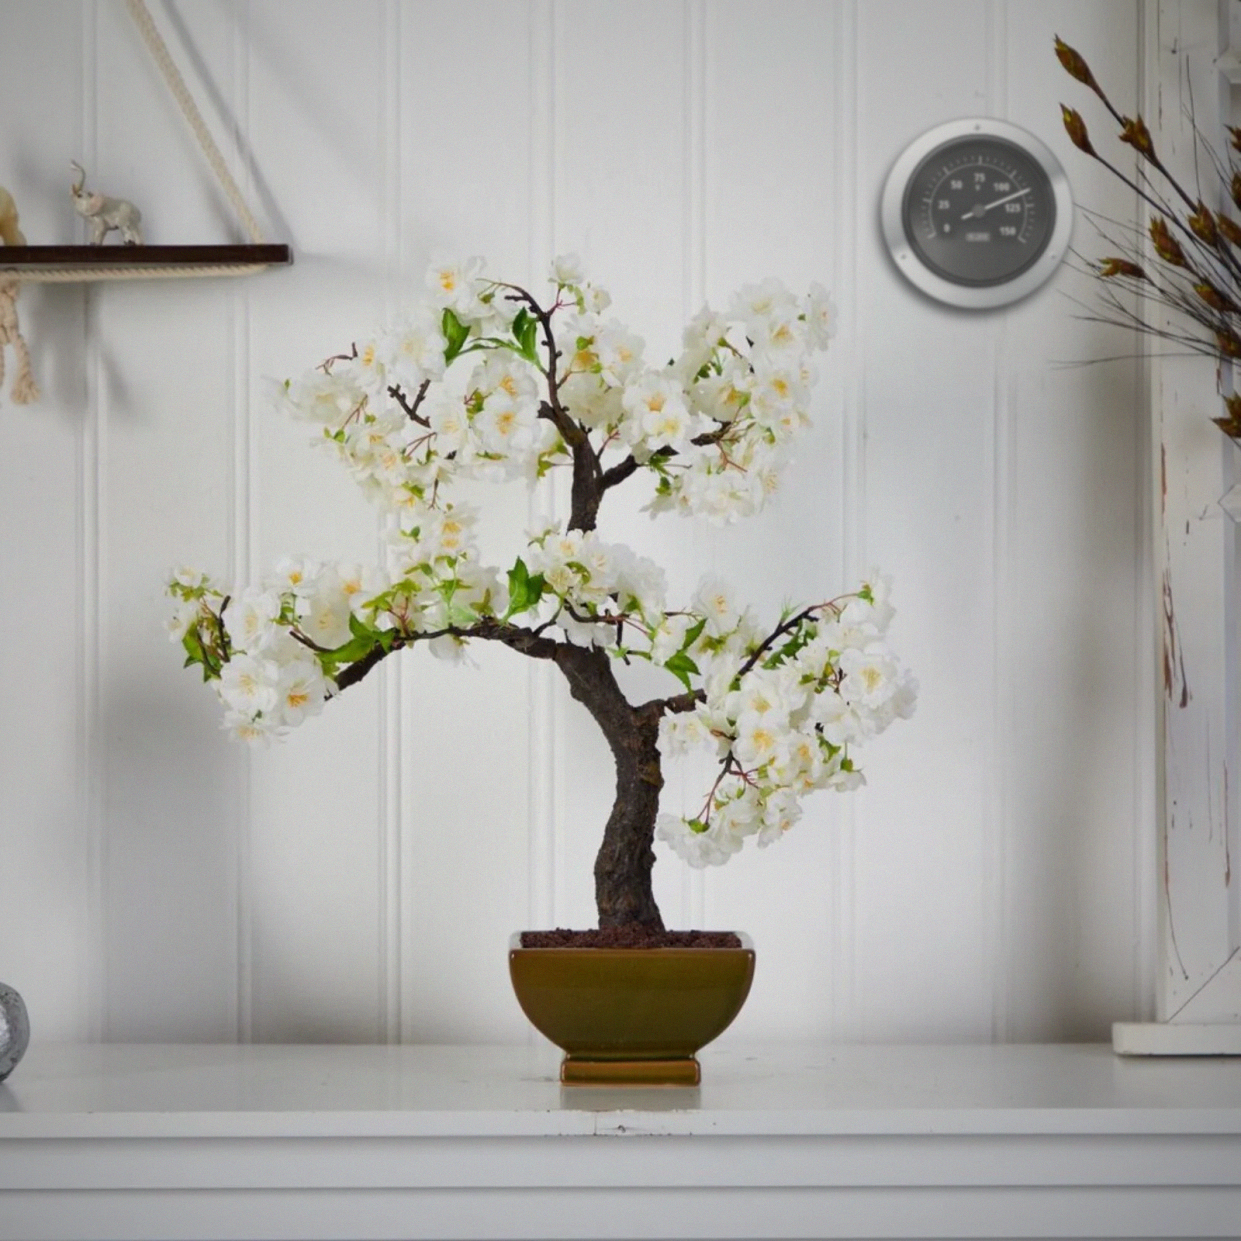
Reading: 115 V
